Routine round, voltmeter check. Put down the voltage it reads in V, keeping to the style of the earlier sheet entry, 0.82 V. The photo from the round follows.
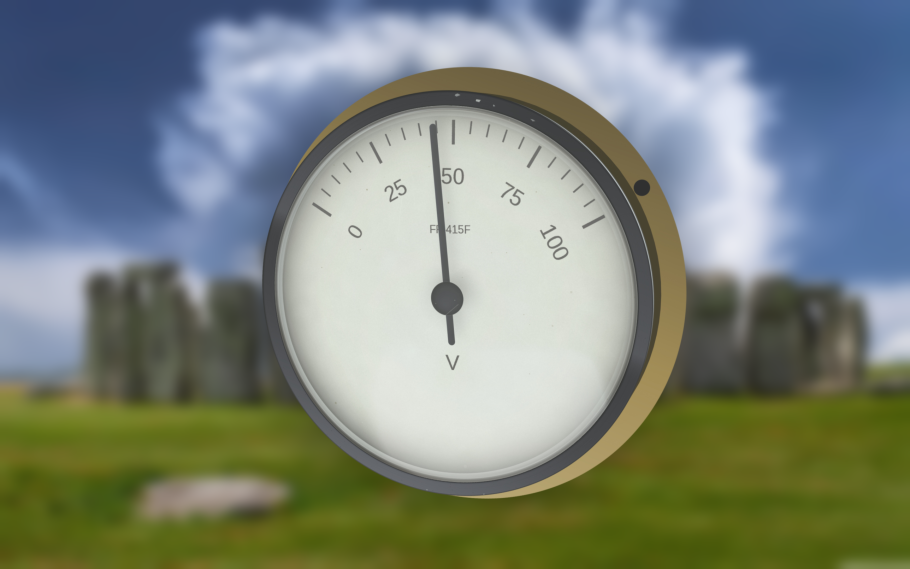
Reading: 45 V
